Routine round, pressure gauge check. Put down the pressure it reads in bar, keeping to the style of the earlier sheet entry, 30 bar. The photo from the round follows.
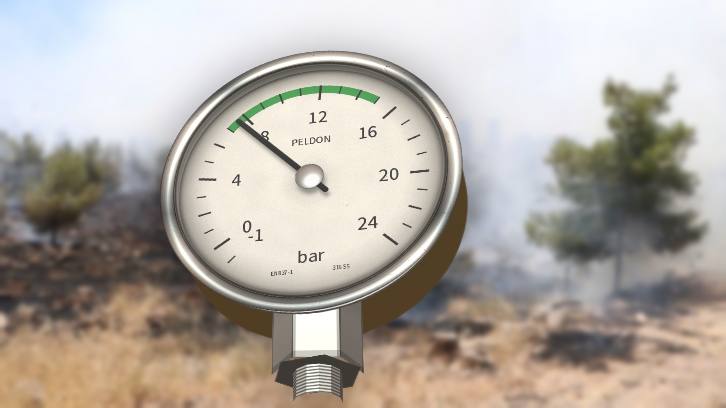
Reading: 7.5 bar
